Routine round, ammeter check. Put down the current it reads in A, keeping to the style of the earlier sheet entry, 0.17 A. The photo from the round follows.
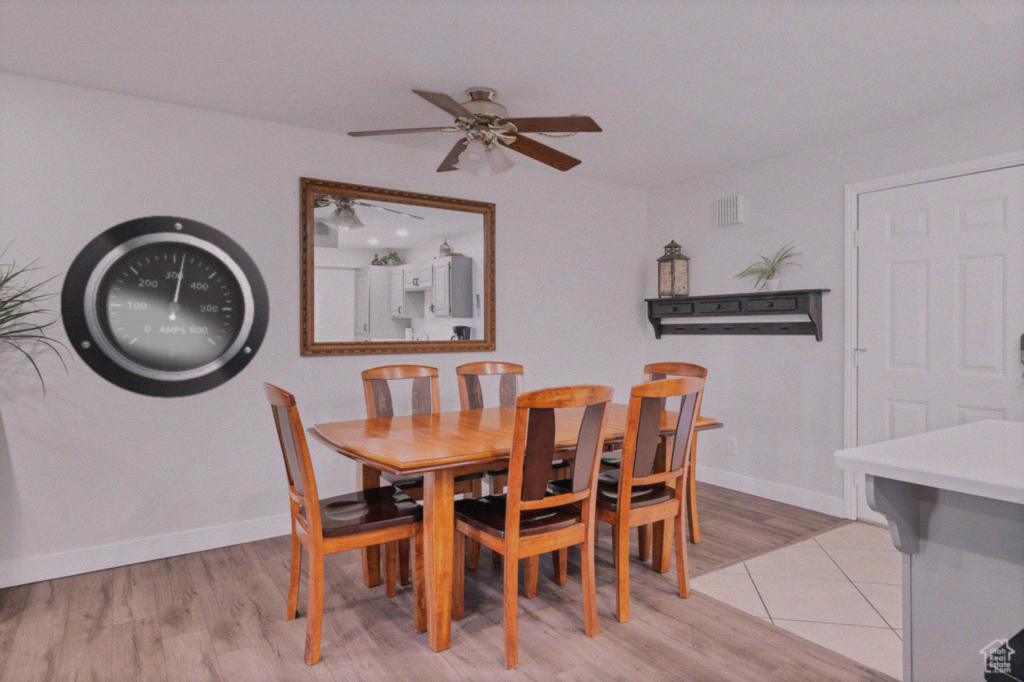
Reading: 320 A
